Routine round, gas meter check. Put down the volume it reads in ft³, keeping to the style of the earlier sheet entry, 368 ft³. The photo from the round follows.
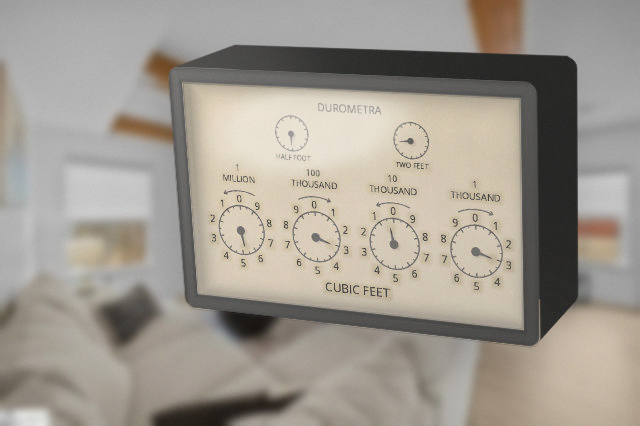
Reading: 530300 ft³
